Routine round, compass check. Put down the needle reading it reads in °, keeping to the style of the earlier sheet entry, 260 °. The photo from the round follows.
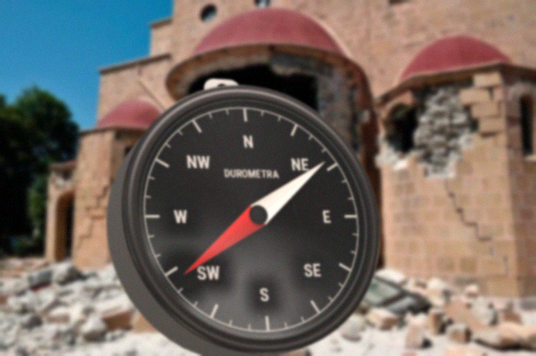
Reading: 235 °
